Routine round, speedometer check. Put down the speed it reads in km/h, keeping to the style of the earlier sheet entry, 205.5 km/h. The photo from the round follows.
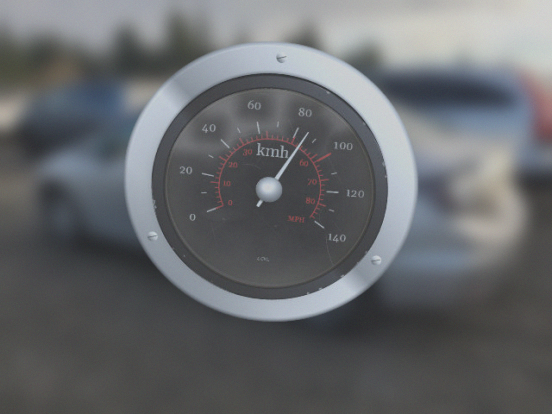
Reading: 85 km/h
